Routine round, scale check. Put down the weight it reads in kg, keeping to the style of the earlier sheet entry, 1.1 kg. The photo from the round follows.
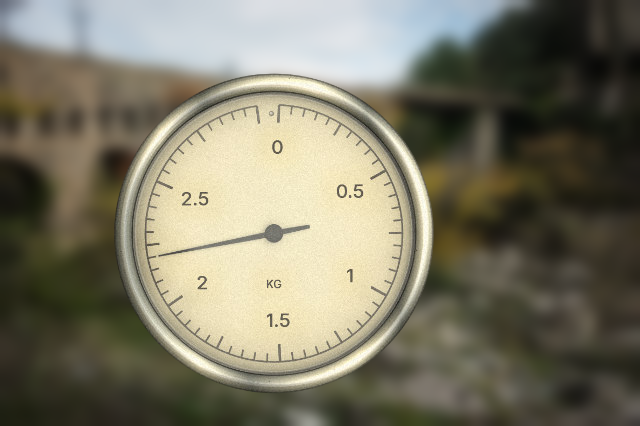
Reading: 2.2 kg
